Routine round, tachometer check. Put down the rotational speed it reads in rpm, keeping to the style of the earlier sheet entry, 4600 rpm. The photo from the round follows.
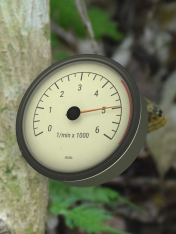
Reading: 5000 rpm
